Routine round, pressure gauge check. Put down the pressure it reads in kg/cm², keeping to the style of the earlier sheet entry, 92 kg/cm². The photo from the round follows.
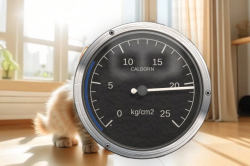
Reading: 20.5 kg/cm²
